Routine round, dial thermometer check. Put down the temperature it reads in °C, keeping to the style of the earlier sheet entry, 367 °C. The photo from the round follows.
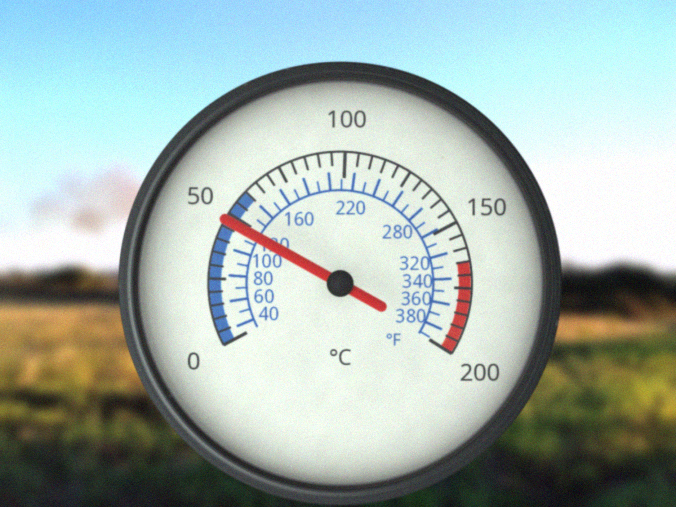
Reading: 47.5 °C
